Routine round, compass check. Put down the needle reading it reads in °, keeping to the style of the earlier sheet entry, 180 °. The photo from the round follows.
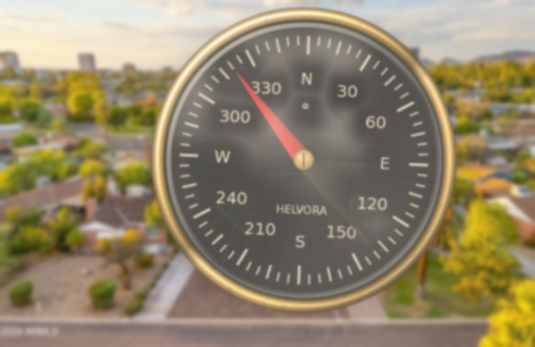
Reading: 320 °
